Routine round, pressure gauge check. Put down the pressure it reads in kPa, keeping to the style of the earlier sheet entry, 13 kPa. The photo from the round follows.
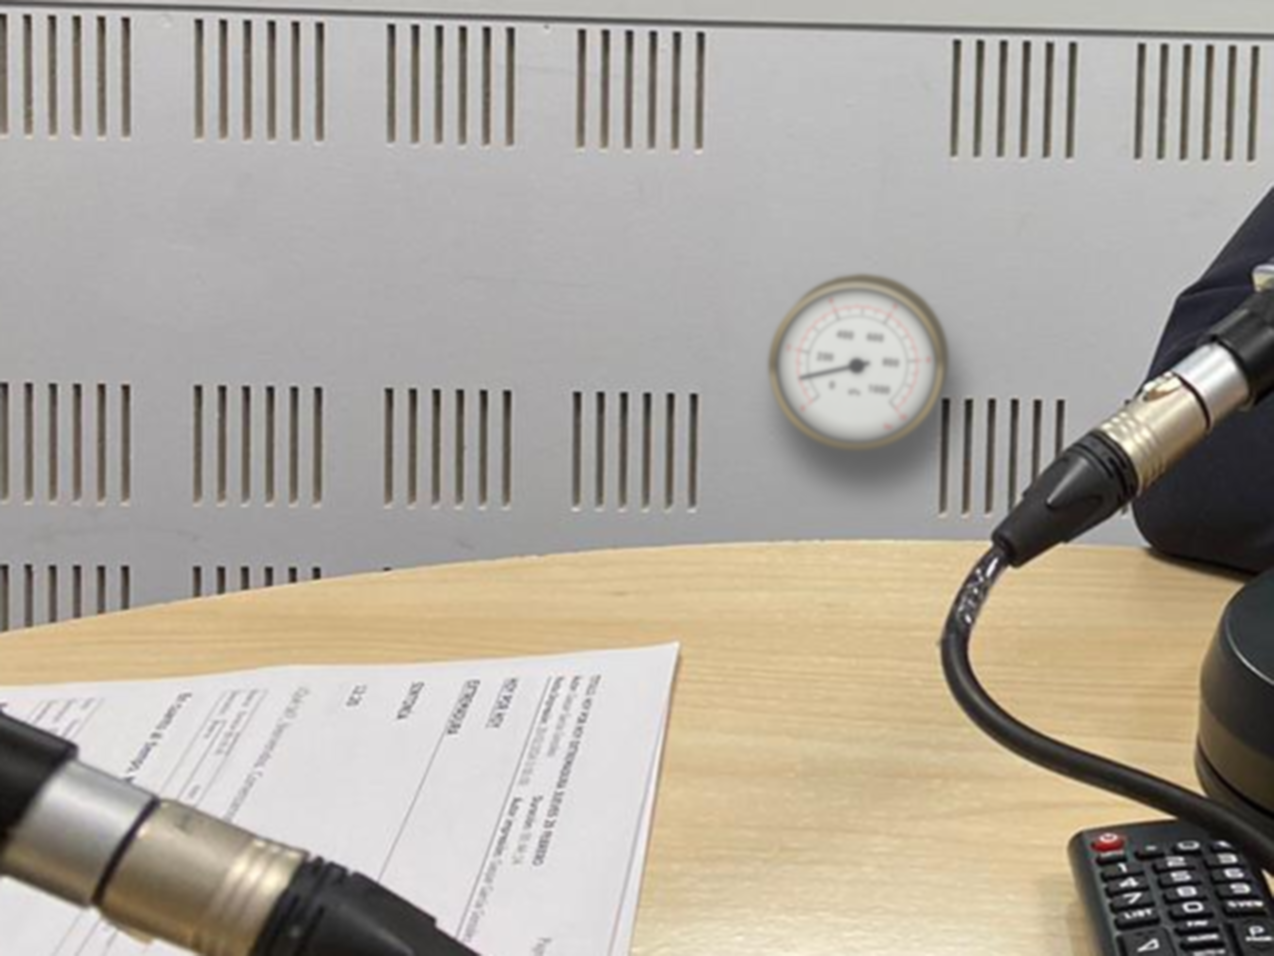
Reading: 100 kPa
